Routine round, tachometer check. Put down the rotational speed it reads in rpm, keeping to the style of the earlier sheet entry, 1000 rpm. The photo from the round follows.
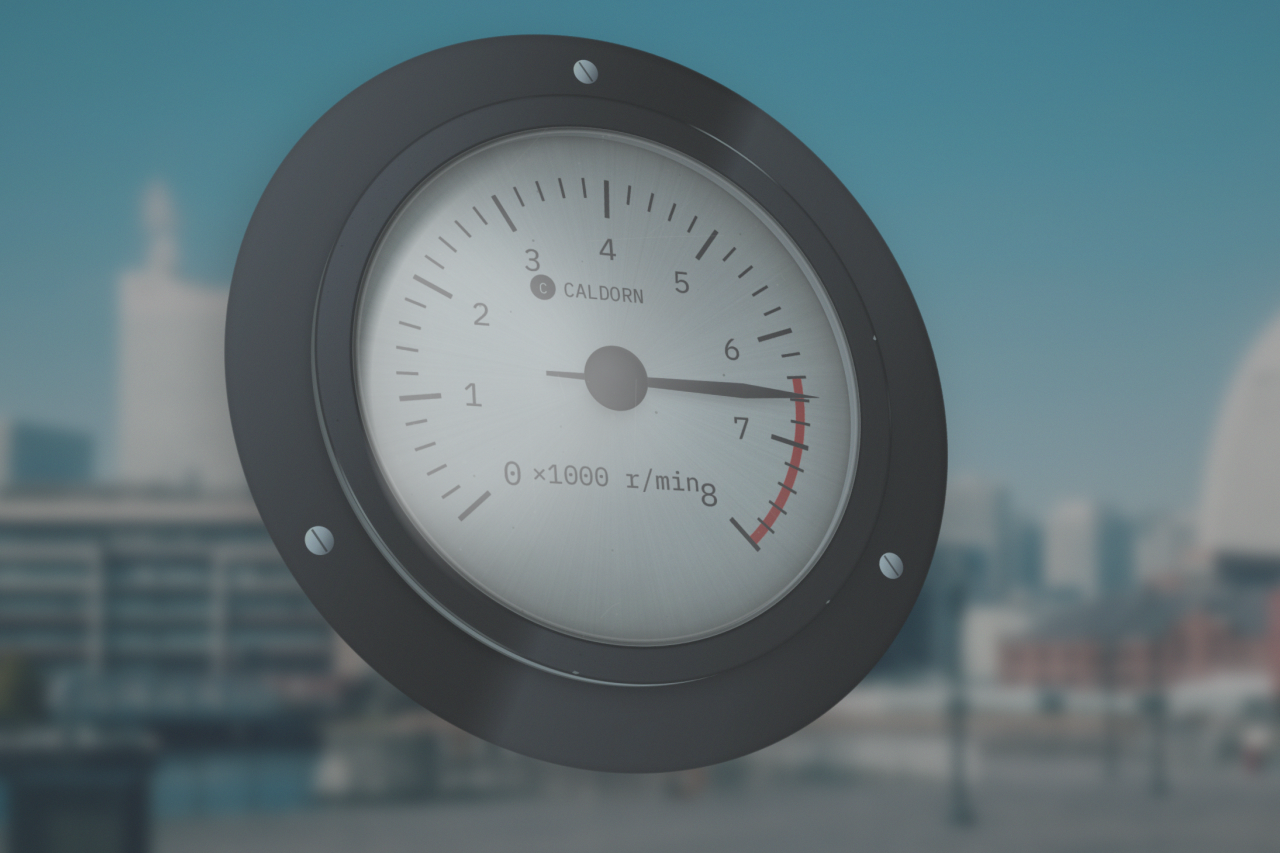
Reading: 6600 rpm
